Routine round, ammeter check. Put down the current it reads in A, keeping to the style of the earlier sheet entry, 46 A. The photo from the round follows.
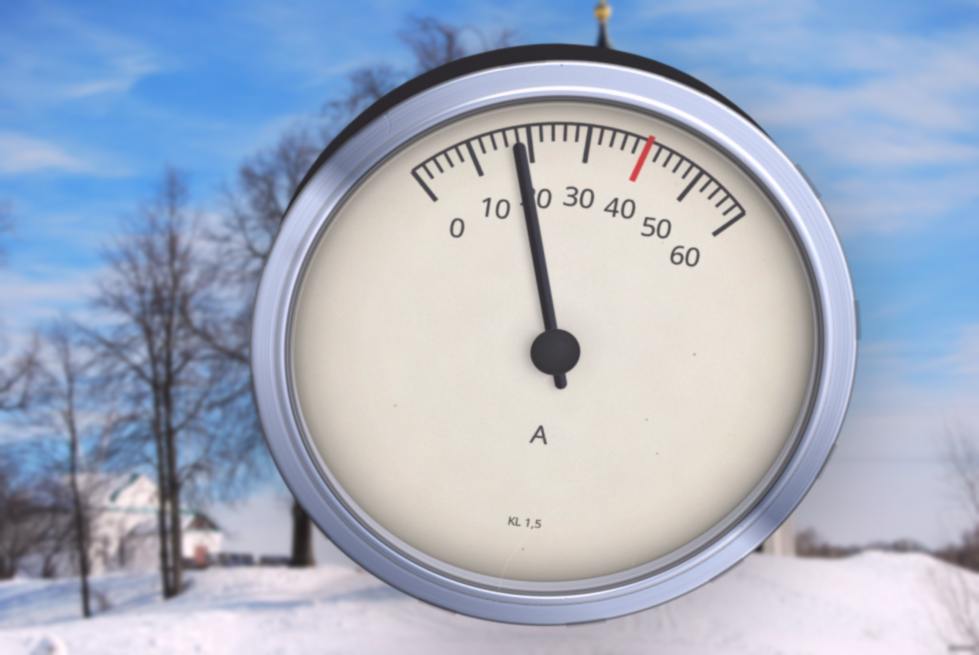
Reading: 18 A
